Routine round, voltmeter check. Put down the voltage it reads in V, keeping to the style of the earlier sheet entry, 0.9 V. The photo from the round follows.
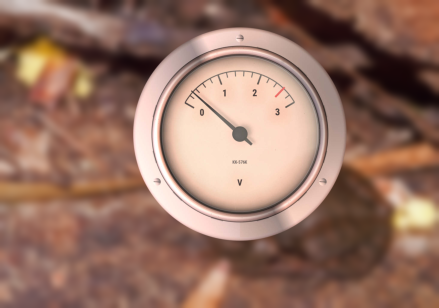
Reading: 0.3 V
